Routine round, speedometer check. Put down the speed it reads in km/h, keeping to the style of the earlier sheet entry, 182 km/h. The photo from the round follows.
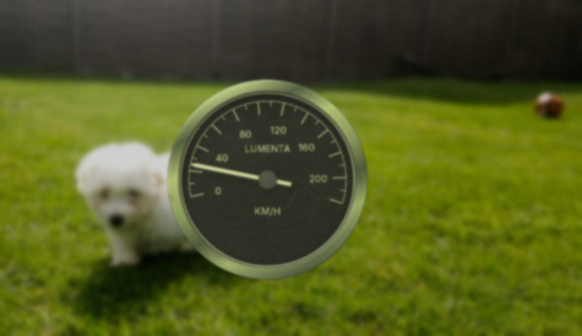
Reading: 25 km/h
